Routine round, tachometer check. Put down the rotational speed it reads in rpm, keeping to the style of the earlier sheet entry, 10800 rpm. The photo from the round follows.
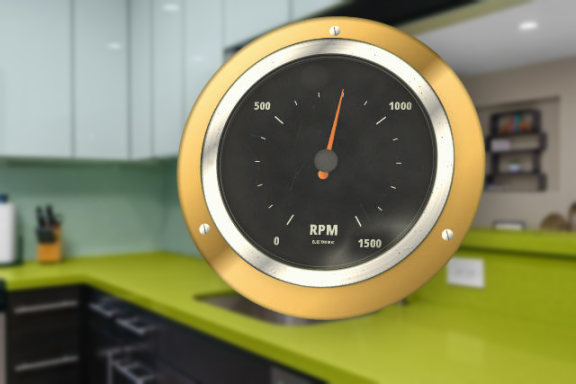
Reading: 800 rpm
